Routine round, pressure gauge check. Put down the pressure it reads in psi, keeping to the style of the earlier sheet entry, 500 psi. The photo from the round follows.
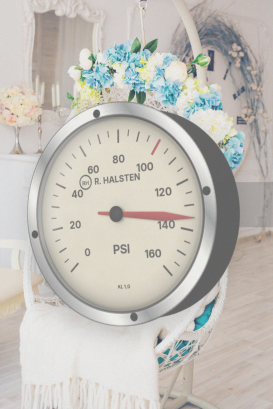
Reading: 135 psi
